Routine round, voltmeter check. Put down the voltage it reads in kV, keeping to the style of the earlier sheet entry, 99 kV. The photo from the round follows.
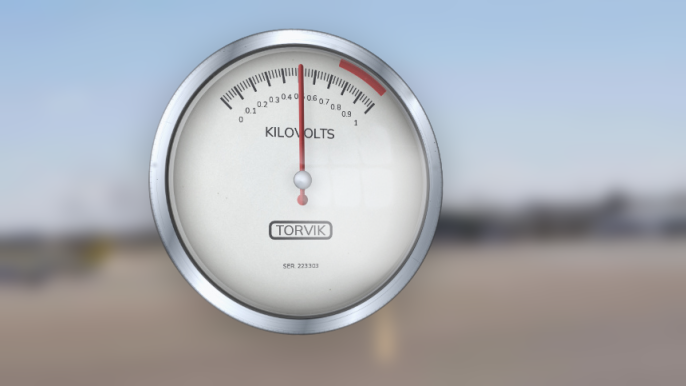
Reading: 0.5 kV
